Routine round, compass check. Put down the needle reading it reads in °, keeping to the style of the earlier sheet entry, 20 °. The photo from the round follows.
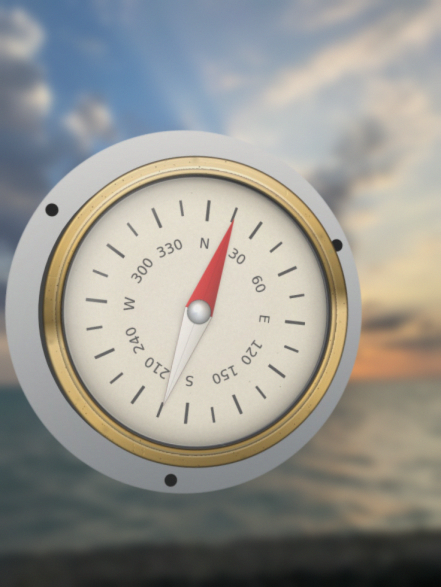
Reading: 15 °
